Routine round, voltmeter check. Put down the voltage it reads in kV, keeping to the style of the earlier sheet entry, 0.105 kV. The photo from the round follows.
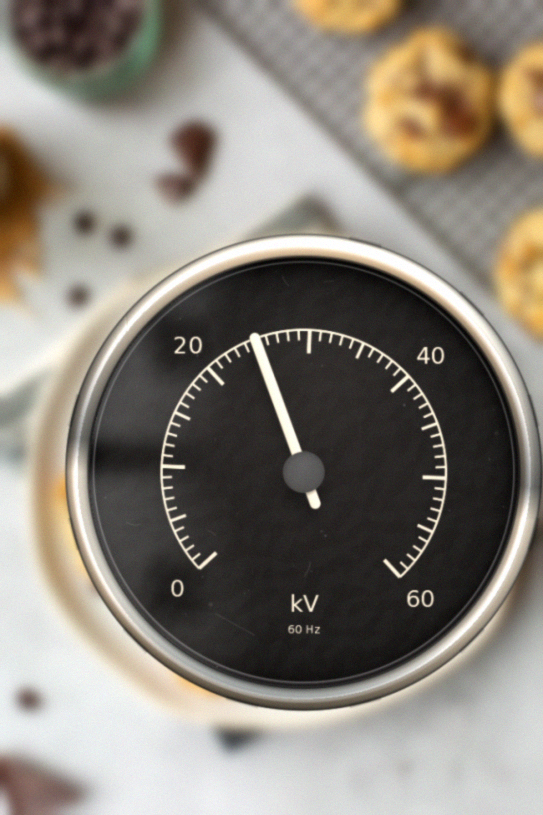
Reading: 25 kV
